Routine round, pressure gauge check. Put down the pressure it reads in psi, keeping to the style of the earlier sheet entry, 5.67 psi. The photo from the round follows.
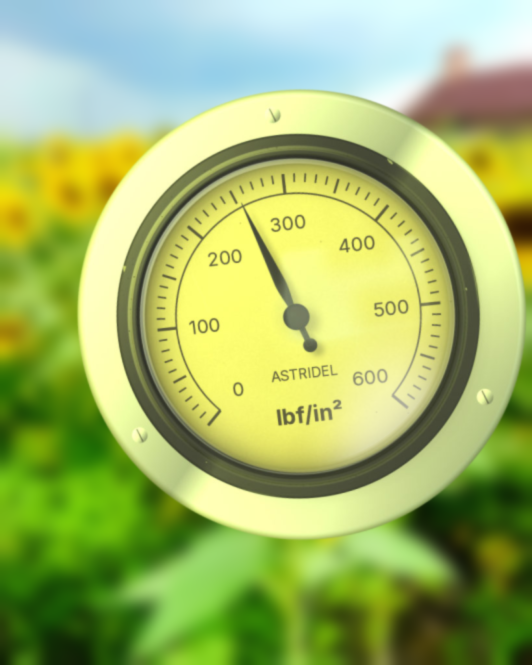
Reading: 255 psi
